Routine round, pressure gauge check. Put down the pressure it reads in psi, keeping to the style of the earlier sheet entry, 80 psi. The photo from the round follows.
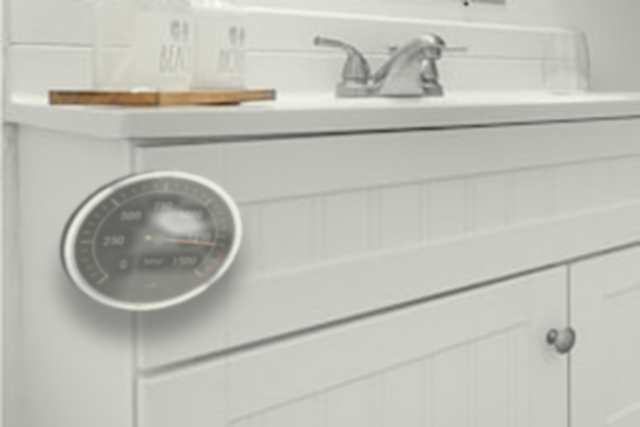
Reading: 1300 psi
